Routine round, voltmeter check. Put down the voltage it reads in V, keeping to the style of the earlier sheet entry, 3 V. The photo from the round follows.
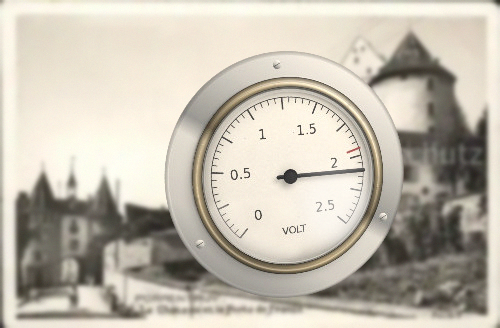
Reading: 2.1 V
